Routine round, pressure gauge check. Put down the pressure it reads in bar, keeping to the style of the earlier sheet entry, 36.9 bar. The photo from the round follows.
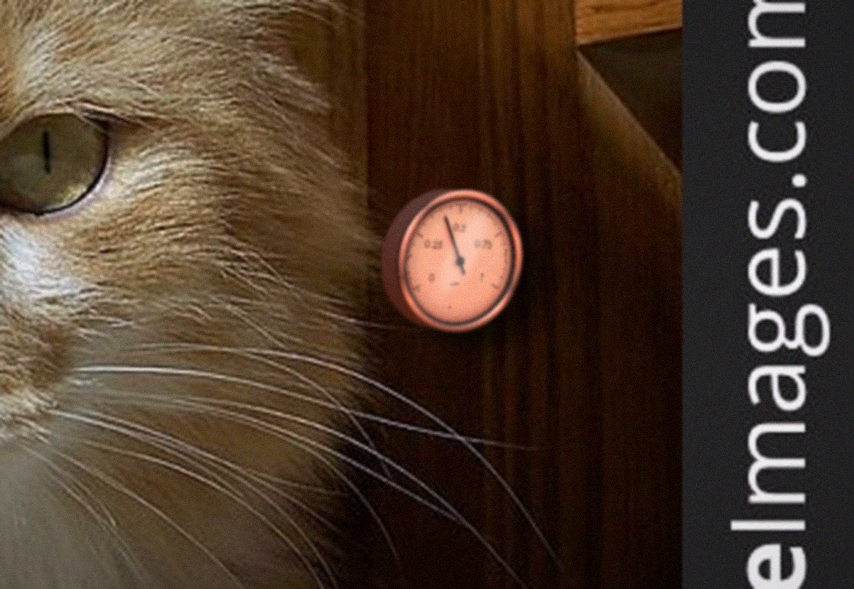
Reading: 0.4 bar
